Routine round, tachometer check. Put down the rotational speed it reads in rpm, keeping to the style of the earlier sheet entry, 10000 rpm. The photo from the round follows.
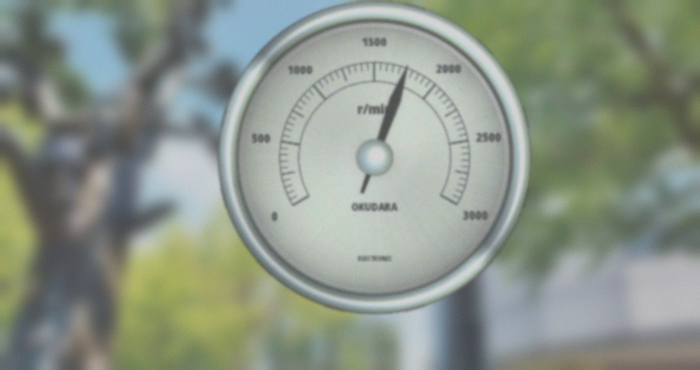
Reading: 1750 rpm
